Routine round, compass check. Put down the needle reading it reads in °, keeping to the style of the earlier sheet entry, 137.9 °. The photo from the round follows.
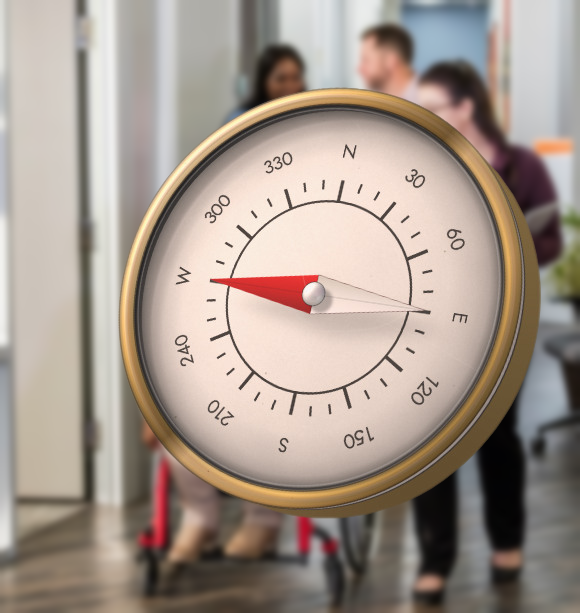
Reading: 270 °
